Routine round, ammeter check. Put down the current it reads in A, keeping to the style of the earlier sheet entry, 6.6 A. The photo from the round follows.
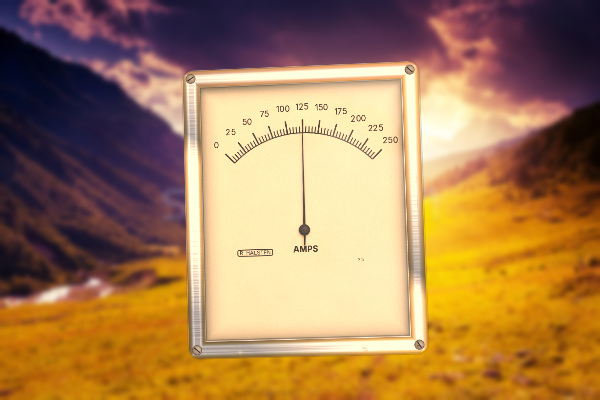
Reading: 125 A
